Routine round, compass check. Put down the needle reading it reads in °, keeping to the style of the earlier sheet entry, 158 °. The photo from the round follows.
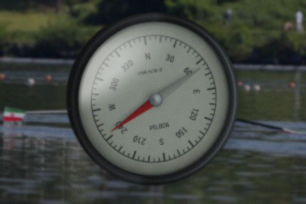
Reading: 245 °
